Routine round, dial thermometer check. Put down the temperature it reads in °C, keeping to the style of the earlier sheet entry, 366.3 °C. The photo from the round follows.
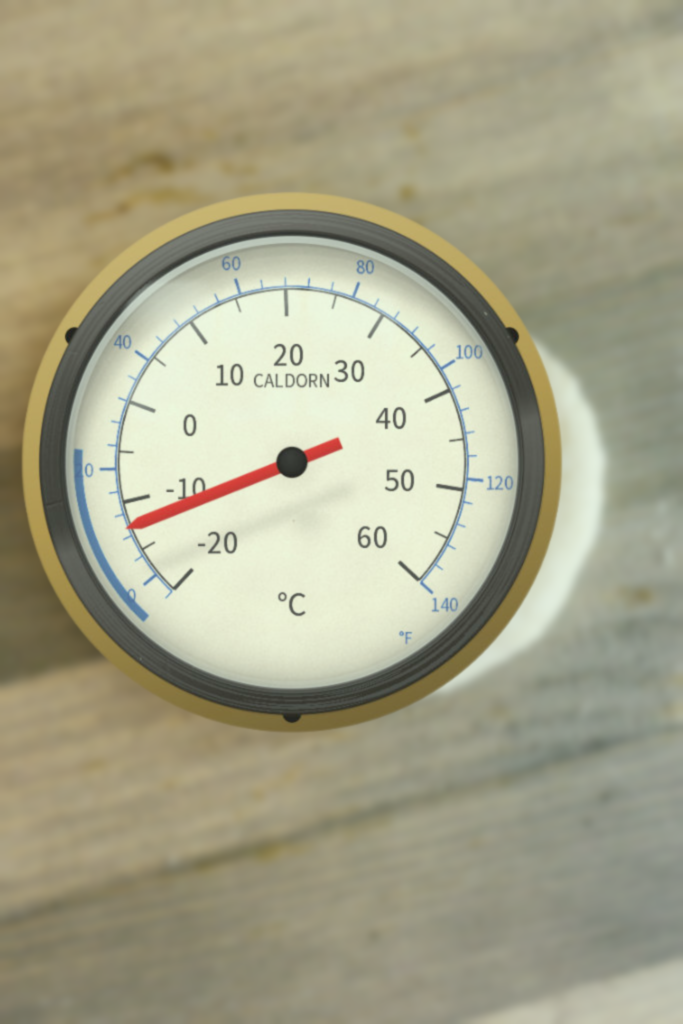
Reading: -12.5 °C
